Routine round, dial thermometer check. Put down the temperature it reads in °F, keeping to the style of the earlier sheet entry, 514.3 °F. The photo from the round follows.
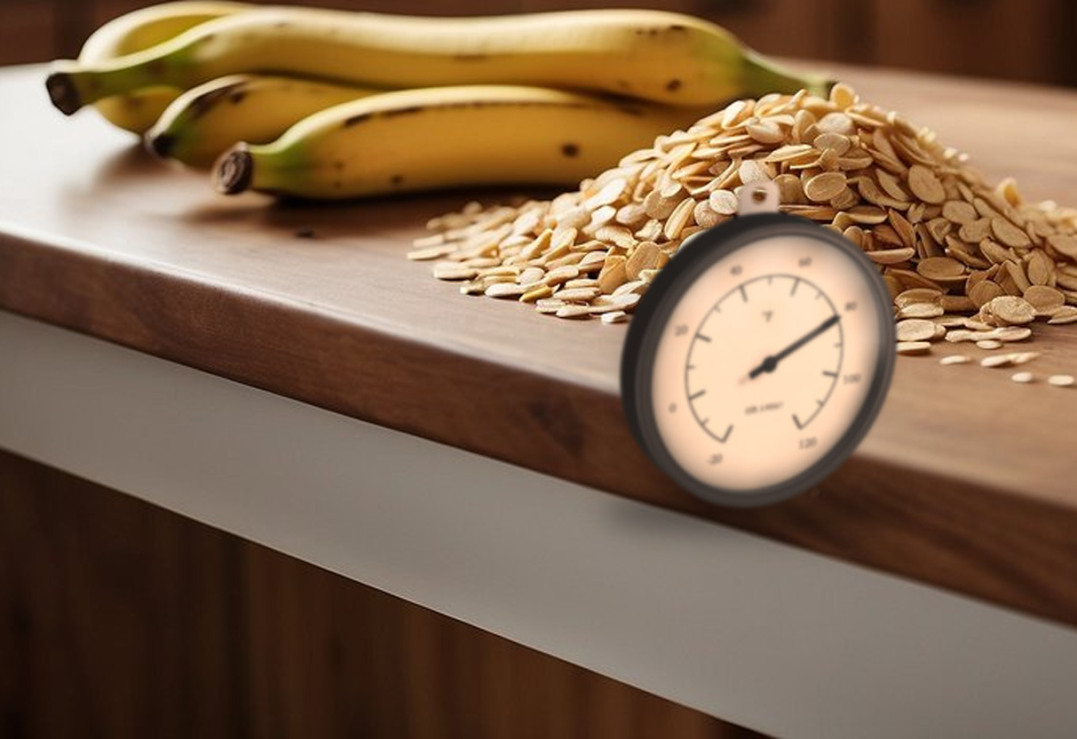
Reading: 80 °F
